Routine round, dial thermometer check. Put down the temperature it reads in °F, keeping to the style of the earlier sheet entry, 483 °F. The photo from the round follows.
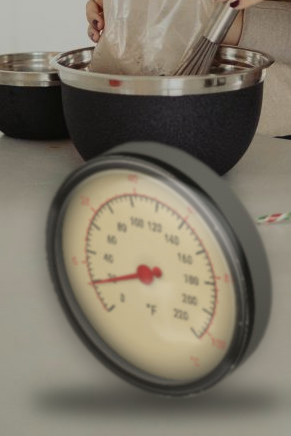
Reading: 20 °F
